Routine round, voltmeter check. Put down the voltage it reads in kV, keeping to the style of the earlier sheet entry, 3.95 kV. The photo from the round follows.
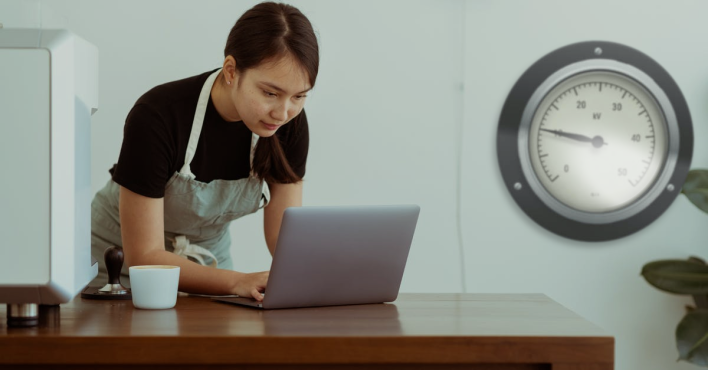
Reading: 10 kV
